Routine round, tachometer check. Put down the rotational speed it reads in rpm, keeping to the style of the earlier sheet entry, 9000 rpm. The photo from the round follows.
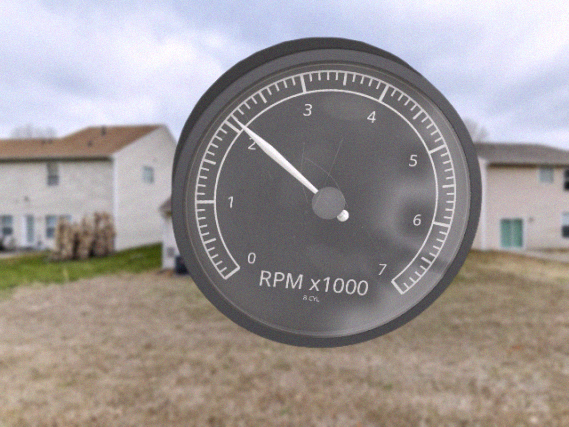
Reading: 2100 rpm
